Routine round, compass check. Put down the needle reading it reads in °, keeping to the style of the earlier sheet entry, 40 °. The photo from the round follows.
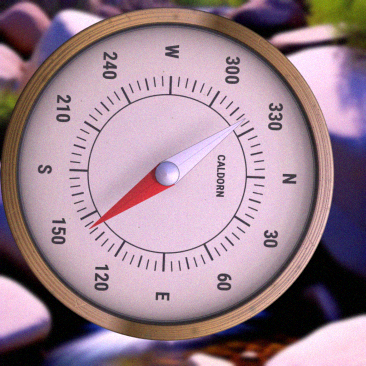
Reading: 142.5 °
